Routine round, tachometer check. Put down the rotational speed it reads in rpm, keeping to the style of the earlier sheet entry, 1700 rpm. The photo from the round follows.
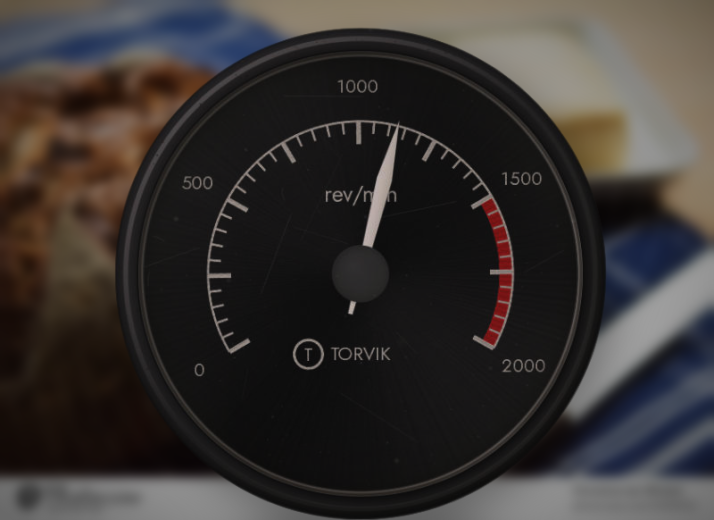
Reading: 1125 rpm
